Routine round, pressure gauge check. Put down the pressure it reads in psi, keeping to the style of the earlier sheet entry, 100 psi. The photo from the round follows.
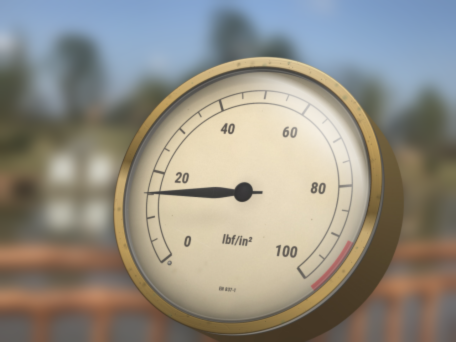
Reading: 15 psi
